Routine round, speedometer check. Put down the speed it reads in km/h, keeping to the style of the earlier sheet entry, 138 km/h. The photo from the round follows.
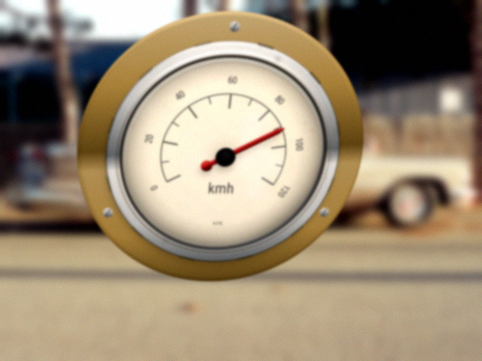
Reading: 90 km/h
